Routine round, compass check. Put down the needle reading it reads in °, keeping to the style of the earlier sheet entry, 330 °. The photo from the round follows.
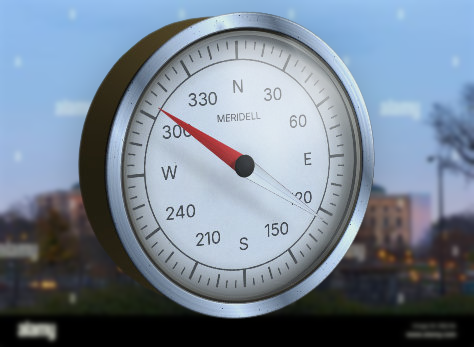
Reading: 305 °
